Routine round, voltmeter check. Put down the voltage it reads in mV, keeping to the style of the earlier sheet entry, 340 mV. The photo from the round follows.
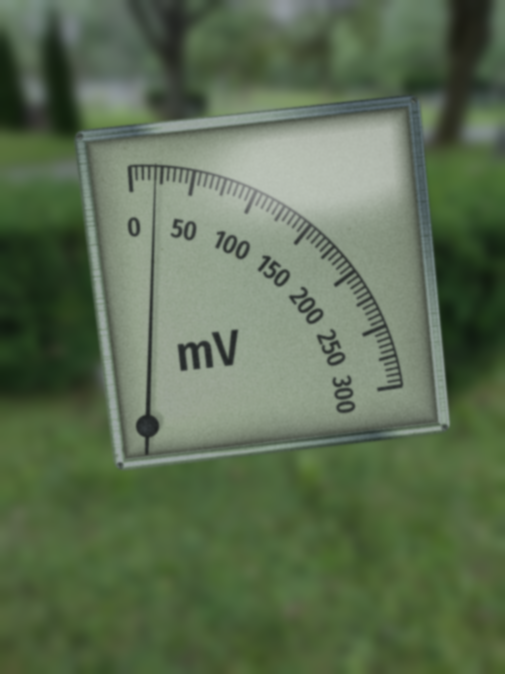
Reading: 20 mV
